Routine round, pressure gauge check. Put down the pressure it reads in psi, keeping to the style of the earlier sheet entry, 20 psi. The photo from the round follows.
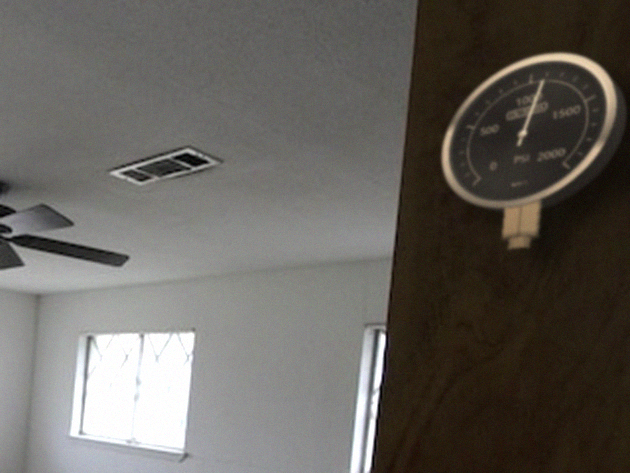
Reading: 1100 psi
